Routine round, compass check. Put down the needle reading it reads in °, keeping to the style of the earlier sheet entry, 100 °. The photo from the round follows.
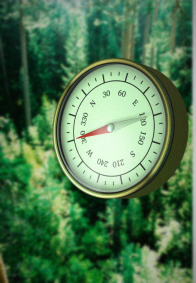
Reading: 300 °
